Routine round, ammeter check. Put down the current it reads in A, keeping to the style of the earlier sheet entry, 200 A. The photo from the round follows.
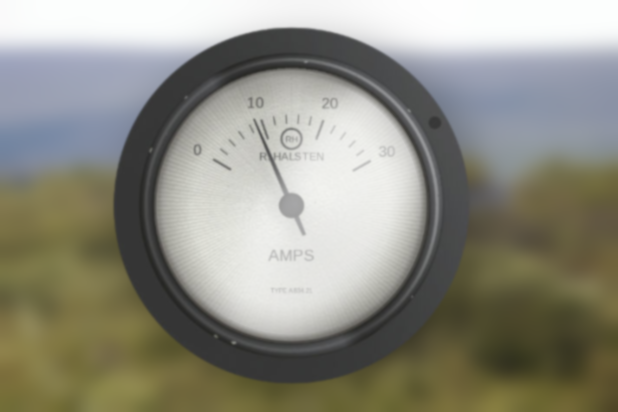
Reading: 9 A
